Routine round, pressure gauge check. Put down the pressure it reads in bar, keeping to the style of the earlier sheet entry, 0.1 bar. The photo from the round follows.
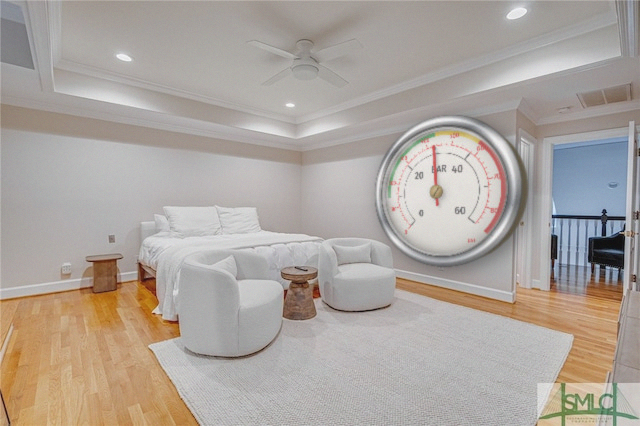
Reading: 30 bar
